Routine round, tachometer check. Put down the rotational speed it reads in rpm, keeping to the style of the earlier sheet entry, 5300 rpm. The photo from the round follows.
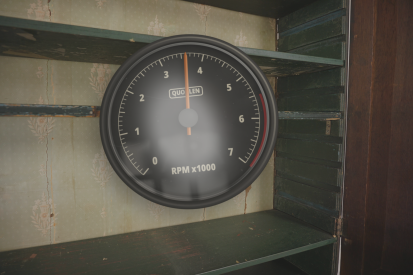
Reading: 3600 rpm
